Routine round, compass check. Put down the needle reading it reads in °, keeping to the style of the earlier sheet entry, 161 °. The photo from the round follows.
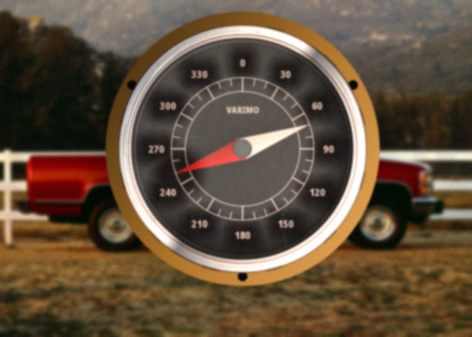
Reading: 250 °
